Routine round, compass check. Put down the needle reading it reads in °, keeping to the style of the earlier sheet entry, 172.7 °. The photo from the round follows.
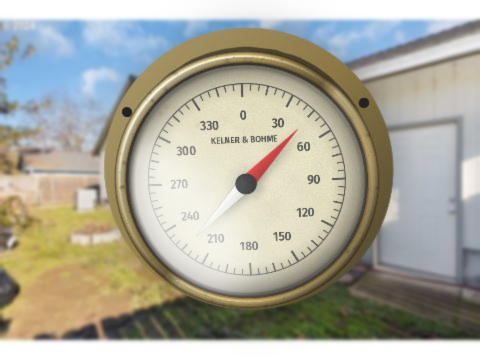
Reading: 45 °
